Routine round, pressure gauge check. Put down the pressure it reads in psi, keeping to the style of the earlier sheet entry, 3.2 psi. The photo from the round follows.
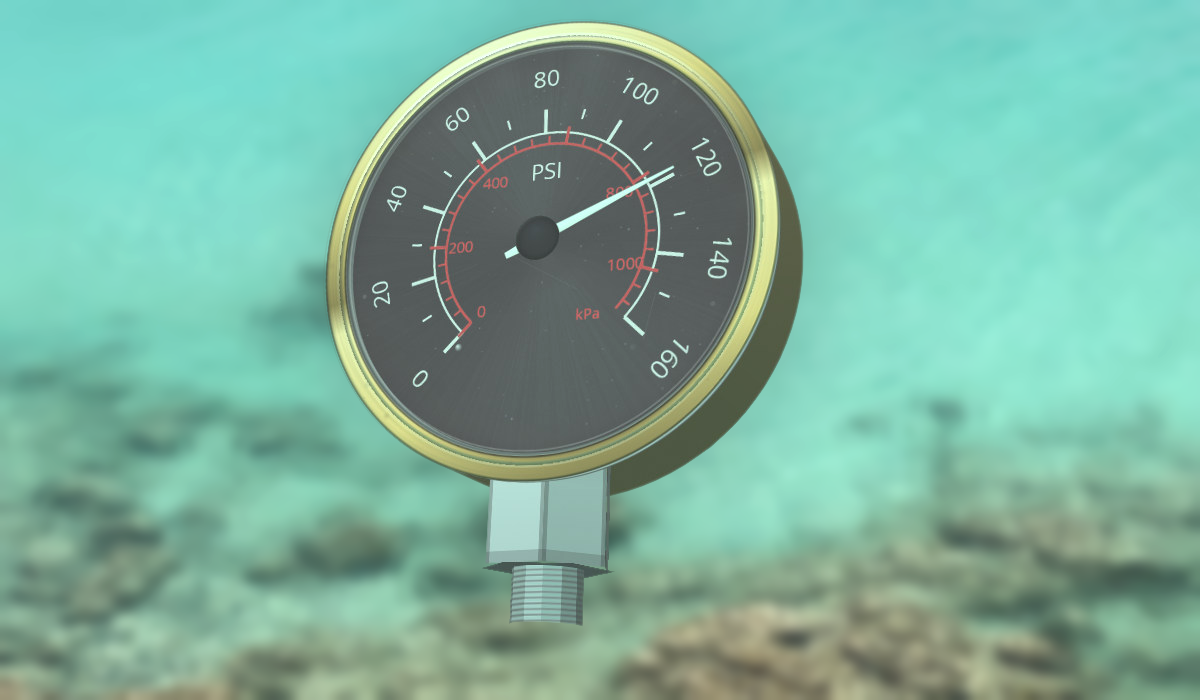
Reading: 120 psi
